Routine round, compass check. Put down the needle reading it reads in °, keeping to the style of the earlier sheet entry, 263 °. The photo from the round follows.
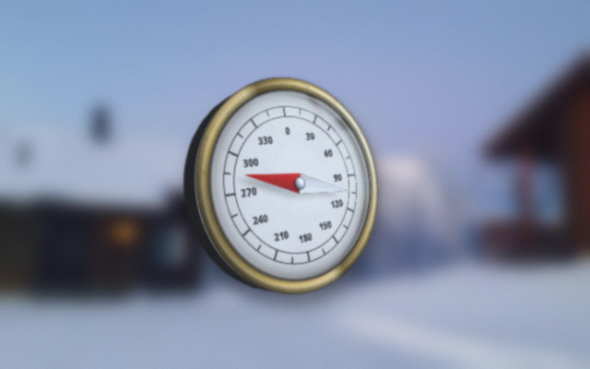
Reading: 285 °
